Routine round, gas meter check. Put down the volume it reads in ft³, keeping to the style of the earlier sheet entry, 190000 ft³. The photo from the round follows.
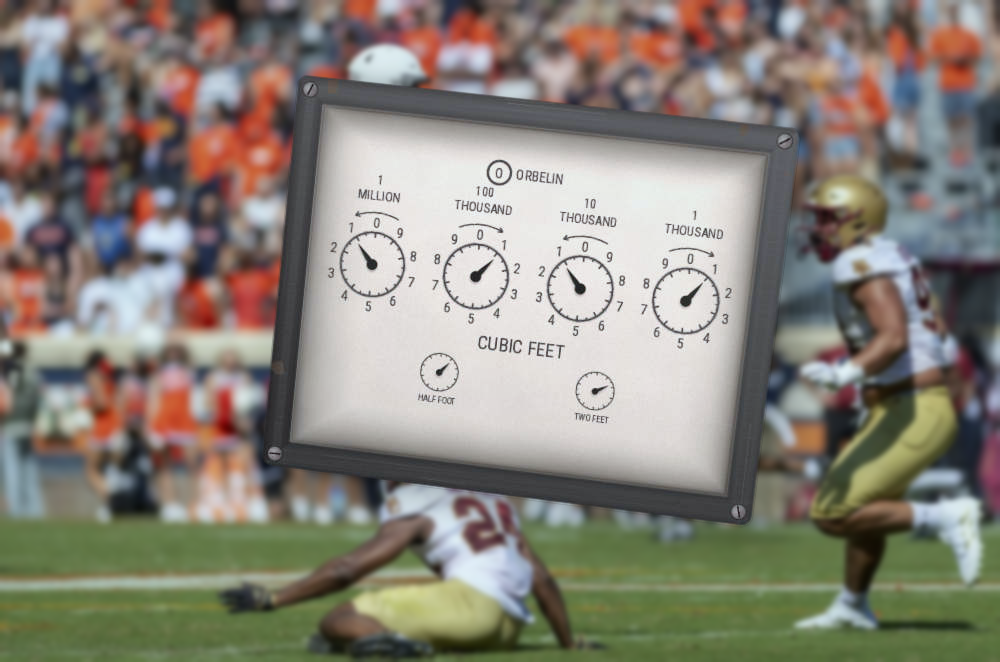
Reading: 111100 ft³
